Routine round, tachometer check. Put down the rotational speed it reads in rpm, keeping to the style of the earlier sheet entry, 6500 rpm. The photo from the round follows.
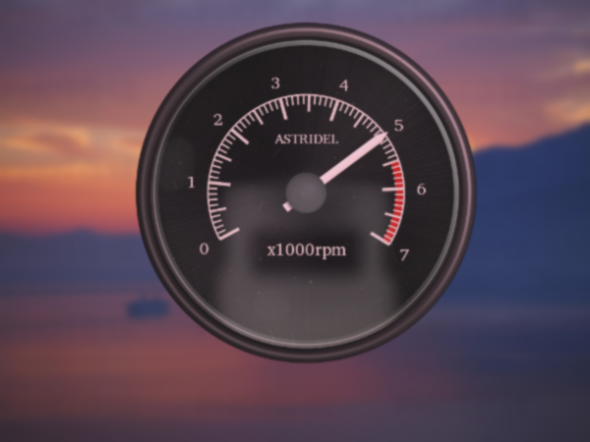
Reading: 5000 rpm
